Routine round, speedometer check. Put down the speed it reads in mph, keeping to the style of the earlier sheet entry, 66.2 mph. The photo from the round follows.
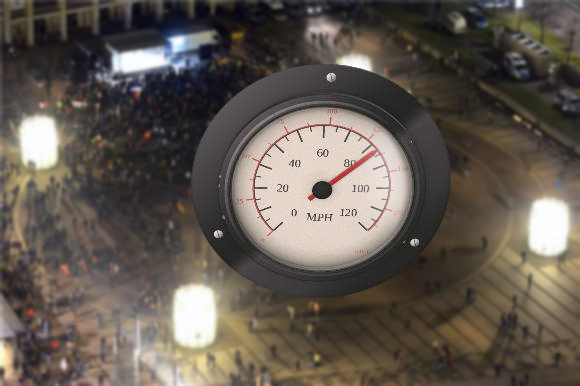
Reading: 82.5 mph
